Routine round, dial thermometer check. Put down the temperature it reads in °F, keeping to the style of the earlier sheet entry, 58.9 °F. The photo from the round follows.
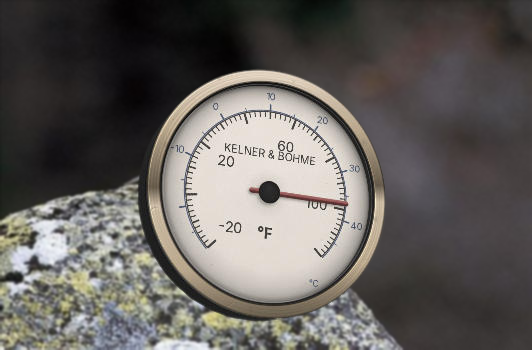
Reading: 98 °F
